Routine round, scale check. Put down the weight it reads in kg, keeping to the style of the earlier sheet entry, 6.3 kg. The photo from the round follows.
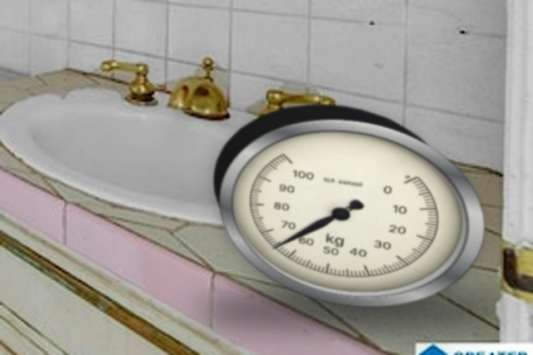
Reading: 65 kg
